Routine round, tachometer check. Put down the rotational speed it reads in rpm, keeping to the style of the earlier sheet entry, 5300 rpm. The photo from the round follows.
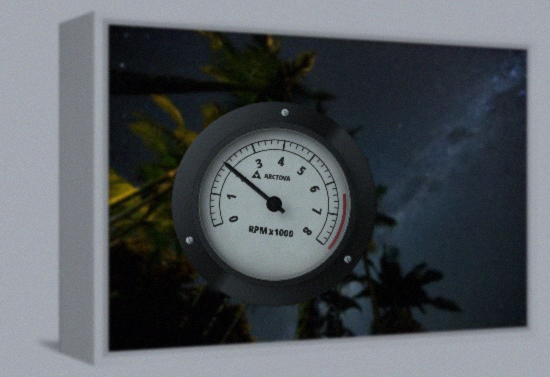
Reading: 2000 rpm
